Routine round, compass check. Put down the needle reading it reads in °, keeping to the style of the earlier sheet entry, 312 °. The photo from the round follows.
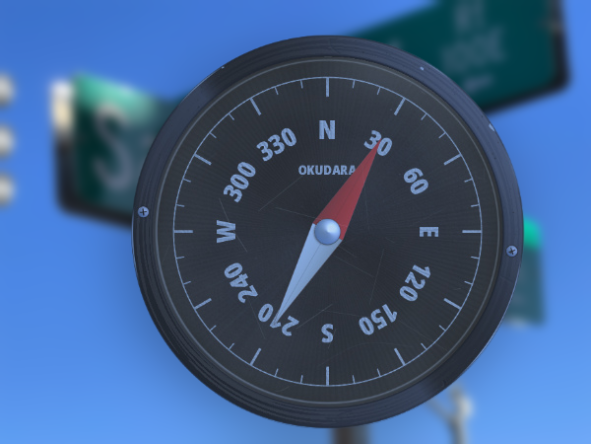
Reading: 30 °
